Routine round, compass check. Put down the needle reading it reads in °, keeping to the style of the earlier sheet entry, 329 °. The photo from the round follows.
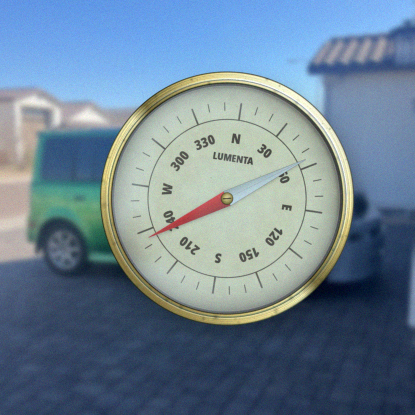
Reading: 235 °
